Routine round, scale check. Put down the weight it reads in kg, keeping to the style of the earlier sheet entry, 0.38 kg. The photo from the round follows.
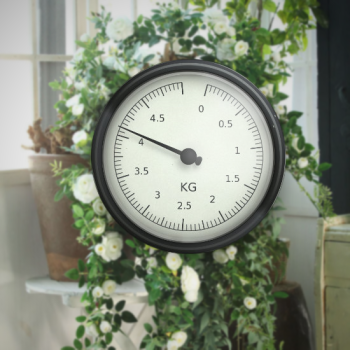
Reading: 4.1 kg
